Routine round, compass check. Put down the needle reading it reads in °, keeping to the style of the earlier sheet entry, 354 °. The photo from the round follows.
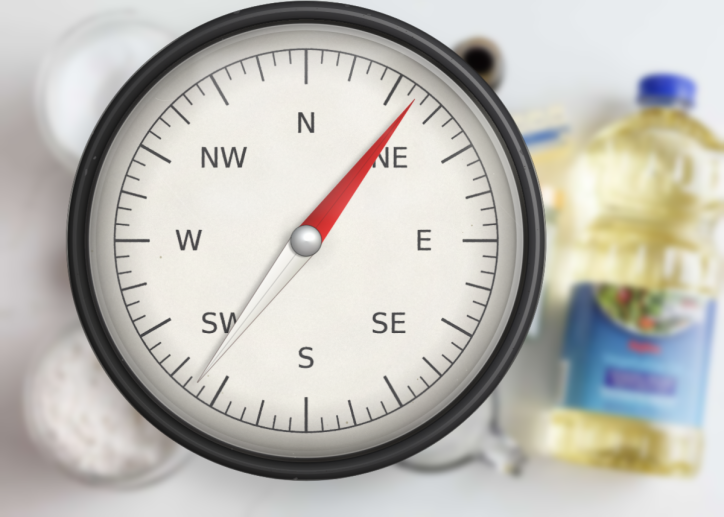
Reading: 37.5 °
